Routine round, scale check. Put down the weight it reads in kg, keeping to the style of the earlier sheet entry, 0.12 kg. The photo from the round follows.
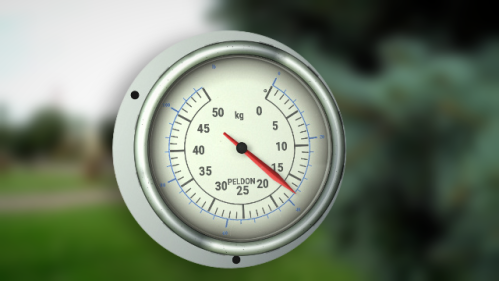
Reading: 17 kg
